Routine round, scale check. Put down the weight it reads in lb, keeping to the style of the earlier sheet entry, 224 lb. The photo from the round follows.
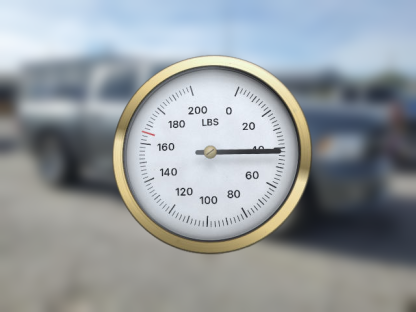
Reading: 42 lb
